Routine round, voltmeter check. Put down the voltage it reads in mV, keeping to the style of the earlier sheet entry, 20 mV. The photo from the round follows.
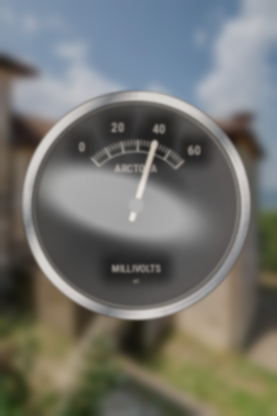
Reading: 40 mV
